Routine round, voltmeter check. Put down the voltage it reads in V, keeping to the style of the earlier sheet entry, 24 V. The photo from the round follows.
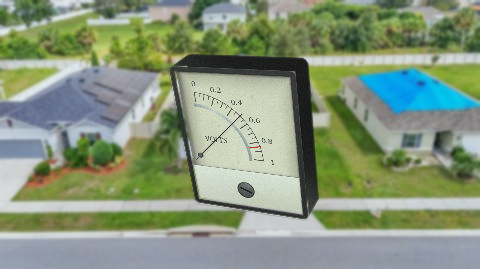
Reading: 0.5 V
